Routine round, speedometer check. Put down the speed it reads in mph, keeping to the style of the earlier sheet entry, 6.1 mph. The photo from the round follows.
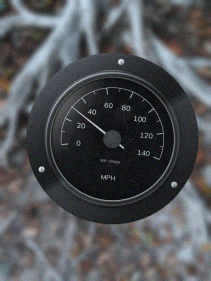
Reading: 30 mph
